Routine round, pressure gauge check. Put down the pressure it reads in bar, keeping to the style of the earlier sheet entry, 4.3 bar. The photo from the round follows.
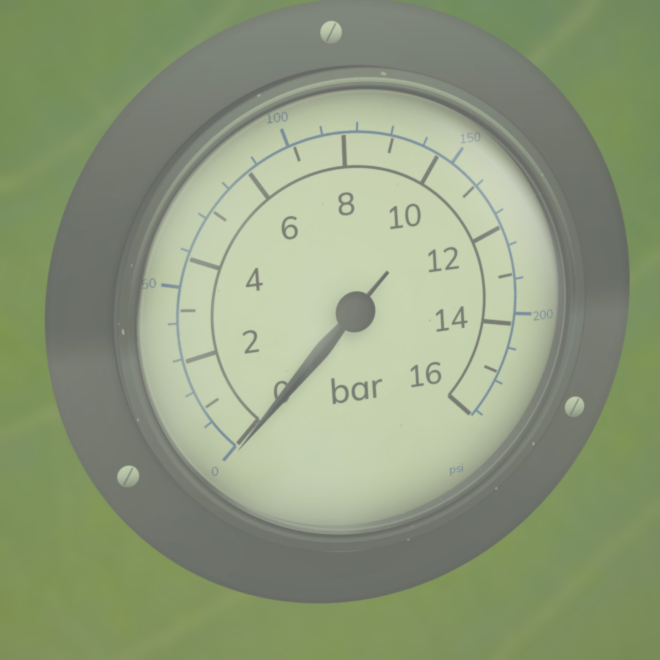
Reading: 0 bar
